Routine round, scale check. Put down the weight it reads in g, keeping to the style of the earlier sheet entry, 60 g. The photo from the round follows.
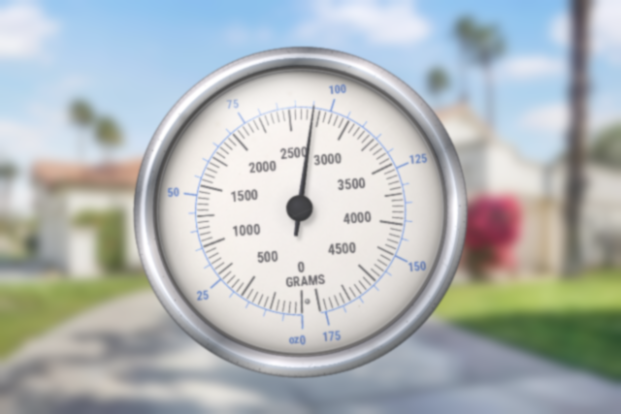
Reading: 2700 g
